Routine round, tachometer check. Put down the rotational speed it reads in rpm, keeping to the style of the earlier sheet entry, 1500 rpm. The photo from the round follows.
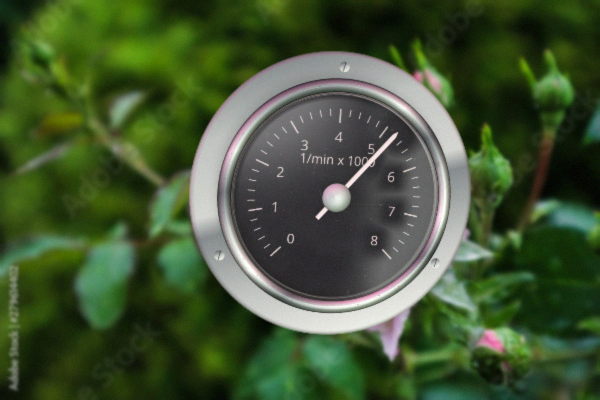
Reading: 5200 rpm
